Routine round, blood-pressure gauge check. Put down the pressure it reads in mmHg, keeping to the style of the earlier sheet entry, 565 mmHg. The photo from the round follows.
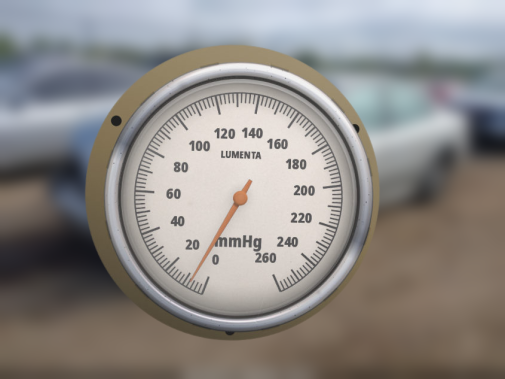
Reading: 8 mmHg
